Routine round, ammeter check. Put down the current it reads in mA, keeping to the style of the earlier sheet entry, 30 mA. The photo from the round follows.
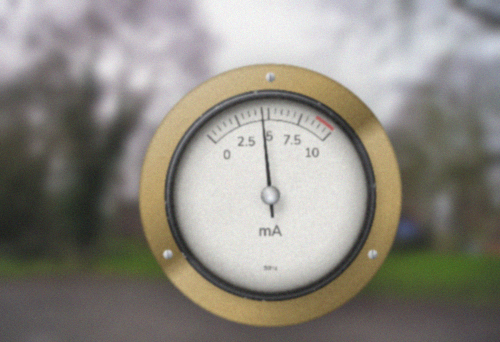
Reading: 4.5 mA
